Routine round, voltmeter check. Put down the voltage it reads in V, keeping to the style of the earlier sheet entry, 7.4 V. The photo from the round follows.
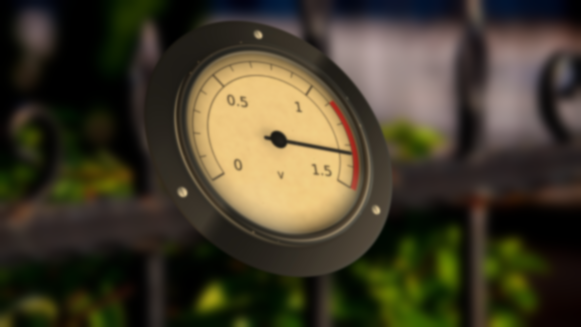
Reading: 1.35 V
